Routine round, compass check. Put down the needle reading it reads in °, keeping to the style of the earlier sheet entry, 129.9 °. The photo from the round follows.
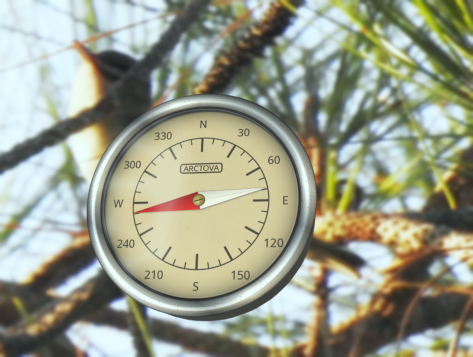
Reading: 260 °
